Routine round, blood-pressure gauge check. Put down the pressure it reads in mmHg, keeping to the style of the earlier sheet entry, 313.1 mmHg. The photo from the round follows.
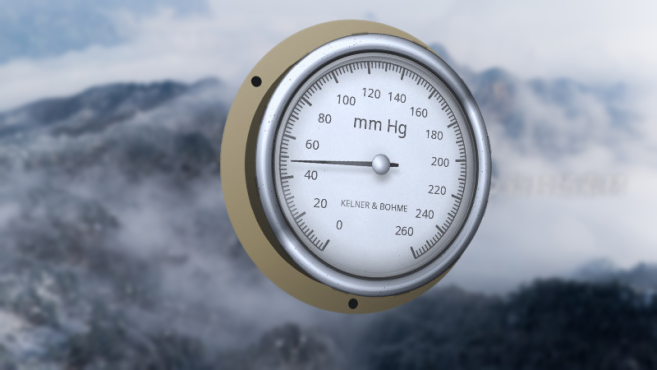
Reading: 48 mmHg
